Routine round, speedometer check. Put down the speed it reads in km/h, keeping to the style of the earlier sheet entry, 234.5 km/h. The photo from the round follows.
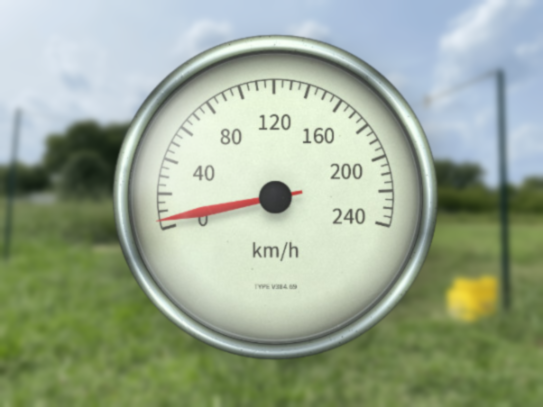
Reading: 5 km/h
